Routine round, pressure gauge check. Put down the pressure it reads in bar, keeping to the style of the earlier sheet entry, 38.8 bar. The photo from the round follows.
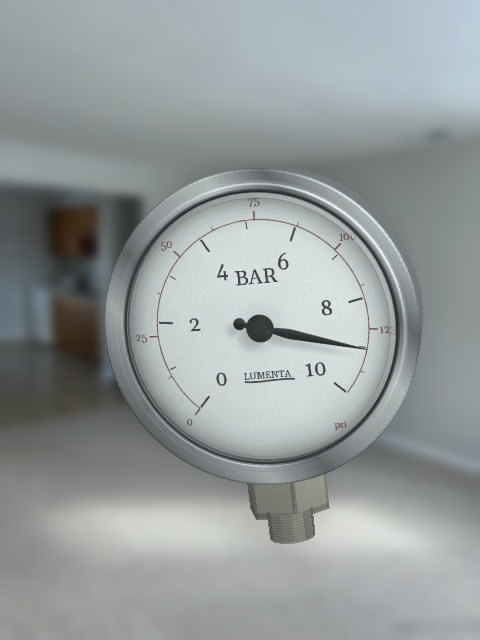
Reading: 9 bar
